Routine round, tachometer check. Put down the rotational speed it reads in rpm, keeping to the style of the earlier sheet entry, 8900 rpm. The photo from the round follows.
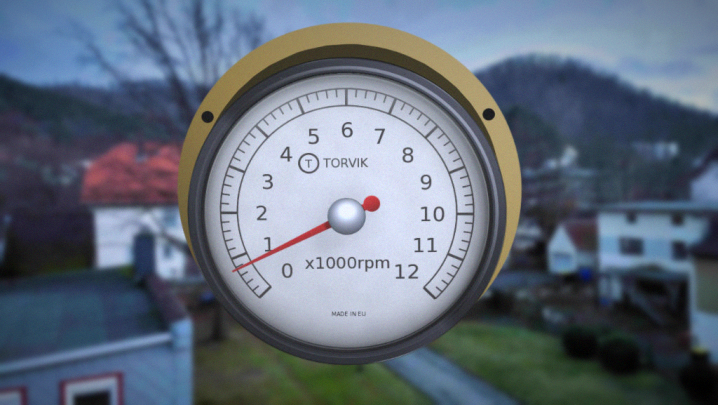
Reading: 800 rpm
